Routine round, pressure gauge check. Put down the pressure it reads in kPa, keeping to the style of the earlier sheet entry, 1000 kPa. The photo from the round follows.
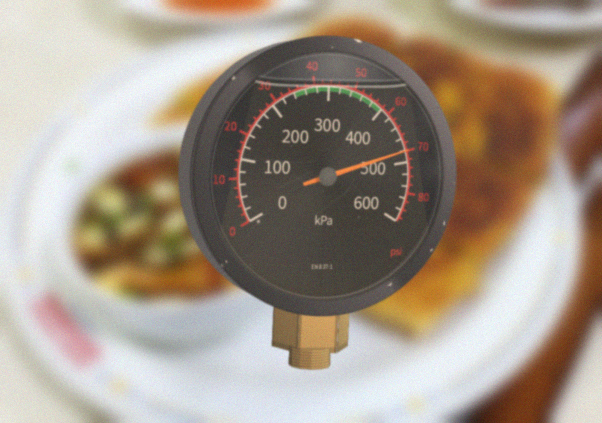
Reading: 480 kPa
